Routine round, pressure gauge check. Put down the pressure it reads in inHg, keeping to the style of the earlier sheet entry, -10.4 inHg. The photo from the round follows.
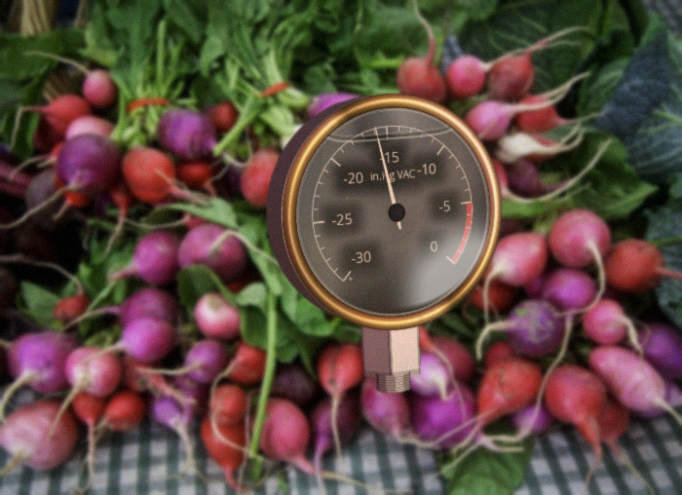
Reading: -16 inHg
